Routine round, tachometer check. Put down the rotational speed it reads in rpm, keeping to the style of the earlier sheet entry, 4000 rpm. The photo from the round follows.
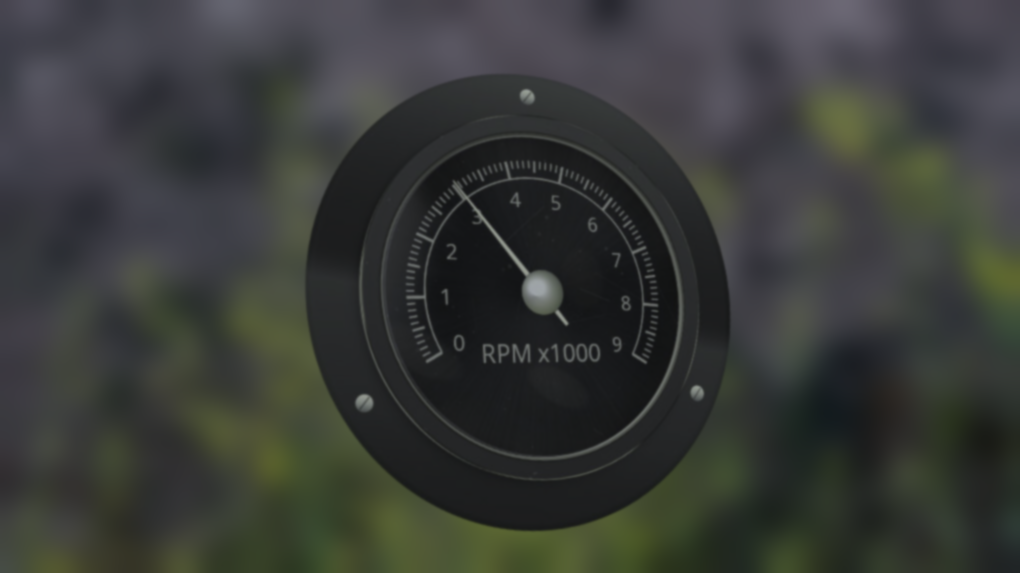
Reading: 3000 rpm
